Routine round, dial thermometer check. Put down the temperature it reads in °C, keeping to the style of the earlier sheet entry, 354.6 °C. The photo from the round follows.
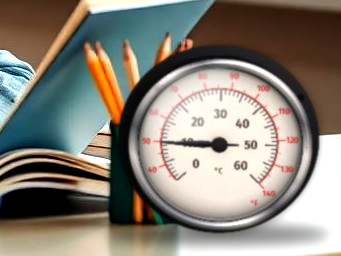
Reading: 10 °C
